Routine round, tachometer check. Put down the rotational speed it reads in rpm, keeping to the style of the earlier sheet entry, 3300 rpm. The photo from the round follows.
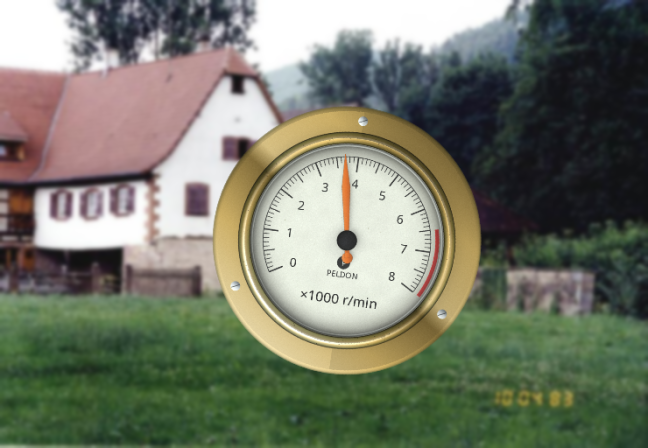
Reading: 3700 rpm
